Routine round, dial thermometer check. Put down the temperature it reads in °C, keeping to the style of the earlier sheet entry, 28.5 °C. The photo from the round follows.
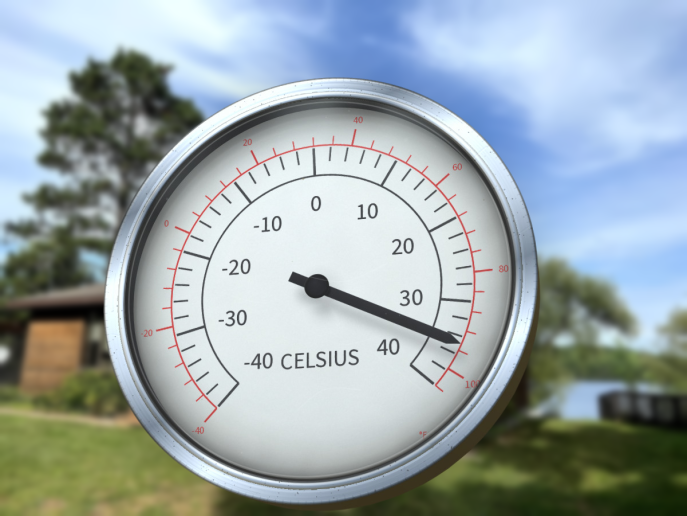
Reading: 35 °C
